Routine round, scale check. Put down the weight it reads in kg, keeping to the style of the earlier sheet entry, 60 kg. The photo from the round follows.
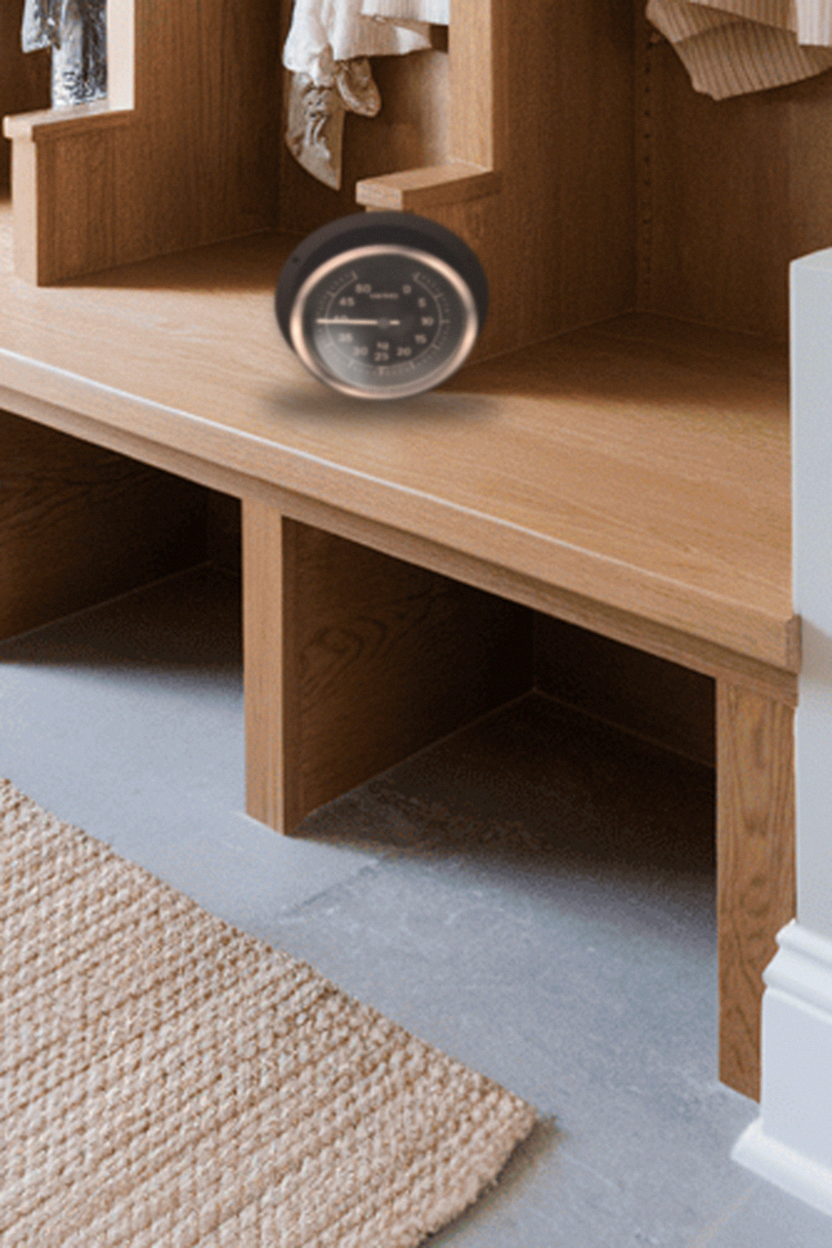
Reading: 40 kg
